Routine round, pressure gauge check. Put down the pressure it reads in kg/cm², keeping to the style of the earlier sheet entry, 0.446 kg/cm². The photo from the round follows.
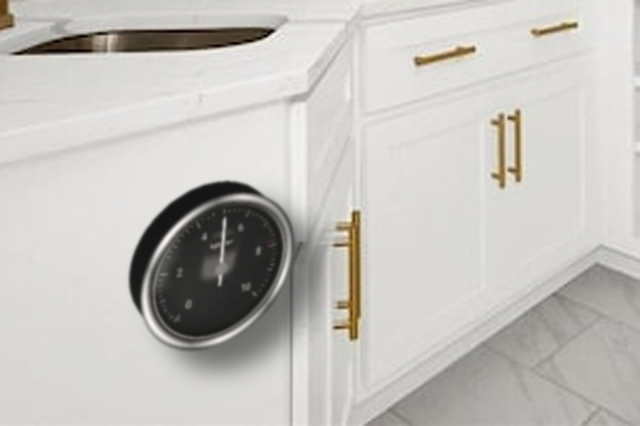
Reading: 5 kg/cm²
